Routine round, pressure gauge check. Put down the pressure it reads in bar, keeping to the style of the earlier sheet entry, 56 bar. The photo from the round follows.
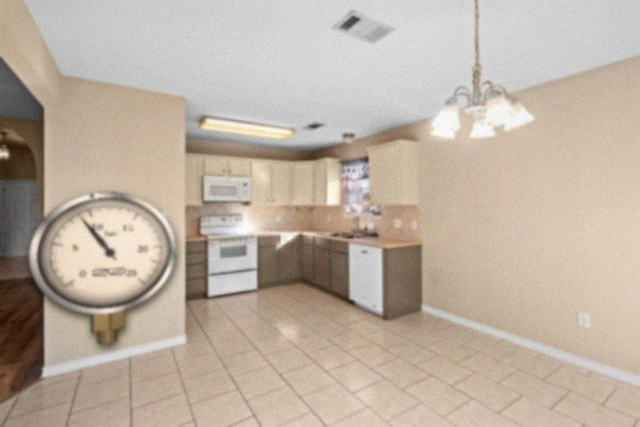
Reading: 9 bar
